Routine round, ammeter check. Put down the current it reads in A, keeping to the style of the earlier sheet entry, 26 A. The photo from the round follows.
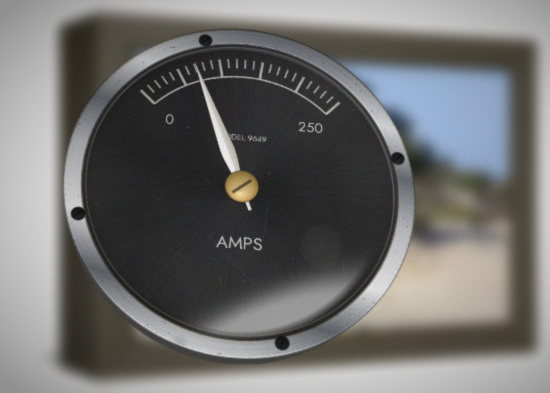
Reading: 70 A
